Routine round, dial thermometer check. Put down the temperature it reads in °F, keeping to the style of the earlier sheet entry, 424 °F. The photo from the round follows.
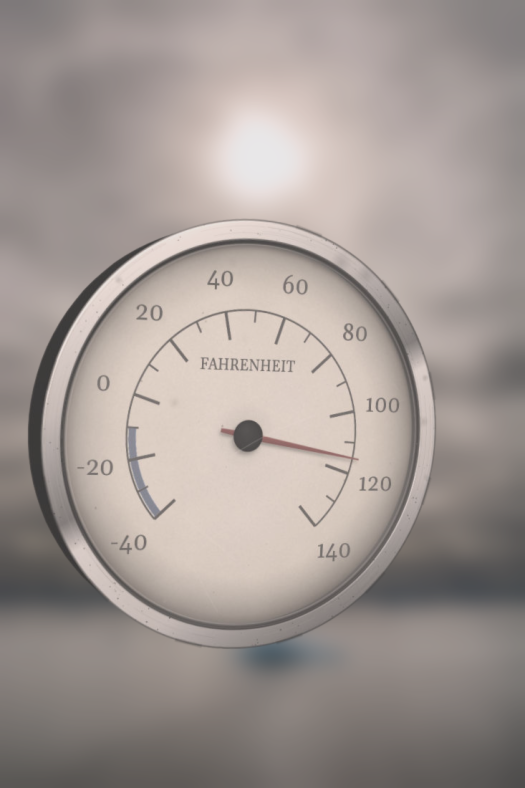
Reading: 115 °F
